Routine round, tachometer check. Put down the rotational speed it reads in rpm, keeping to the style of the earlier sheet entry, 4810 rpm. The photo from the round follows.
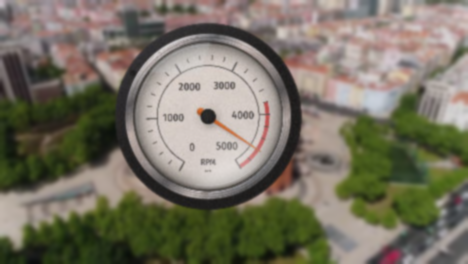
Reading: 4600 rpm
